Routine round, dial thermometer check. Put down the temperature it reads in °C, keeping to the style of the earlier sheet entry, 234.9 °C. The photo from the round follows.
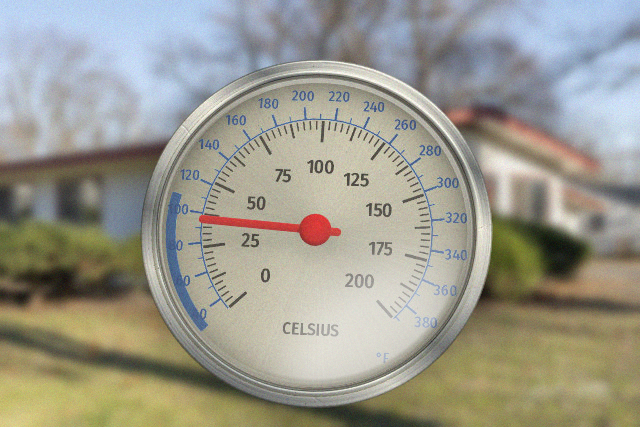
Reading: 35 °C
